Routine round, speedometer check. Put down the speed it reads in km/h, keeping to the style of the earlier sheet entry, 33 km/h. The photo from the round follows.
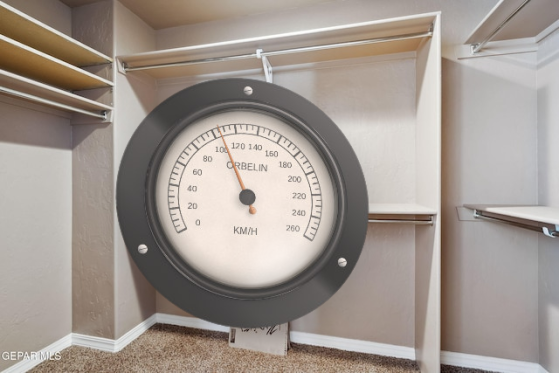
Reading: 105 km/h
